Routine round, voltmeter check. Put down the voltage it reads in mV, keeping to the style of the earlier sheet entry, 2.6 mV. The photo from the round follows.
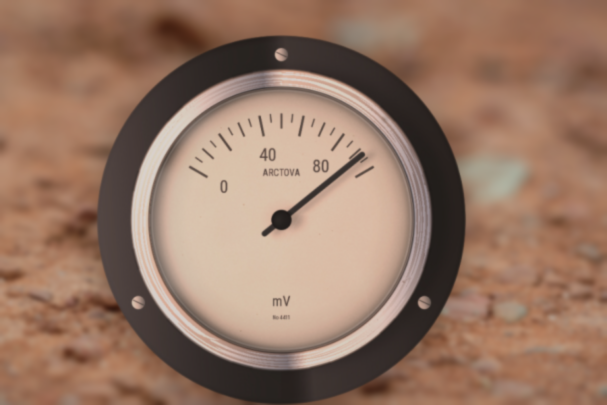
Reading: 92.5 mV
